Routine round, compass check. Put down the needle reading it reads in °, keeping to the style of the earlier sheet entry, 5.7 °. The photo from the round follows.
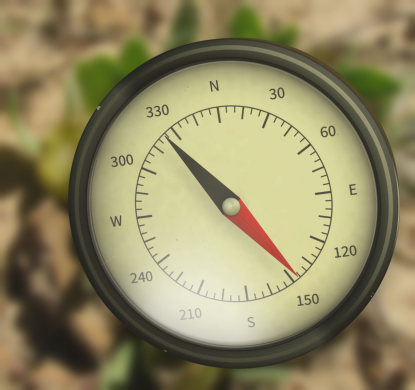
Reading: 145 °
